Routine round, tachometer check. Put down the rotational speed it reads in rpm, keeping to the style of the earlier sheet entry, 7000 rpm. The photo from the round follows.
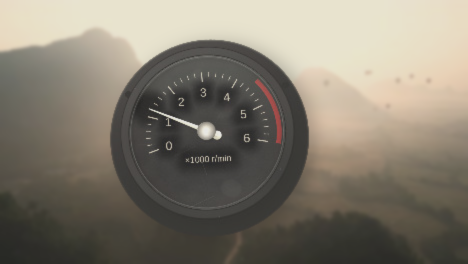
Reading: 1200 rpm
